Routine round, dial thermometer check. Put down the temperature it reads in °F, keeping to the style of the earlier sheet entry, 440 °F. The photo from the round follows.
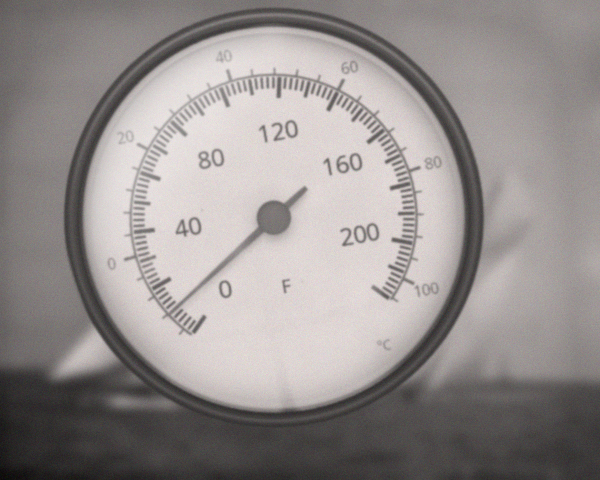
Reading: 10 °F
